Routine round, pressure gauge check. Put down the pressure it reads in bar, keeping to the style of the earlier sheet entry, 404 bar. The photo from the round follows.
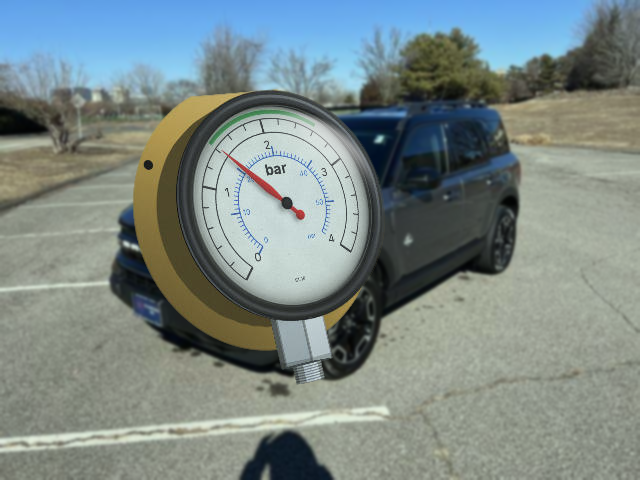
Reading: 1.4 bar
